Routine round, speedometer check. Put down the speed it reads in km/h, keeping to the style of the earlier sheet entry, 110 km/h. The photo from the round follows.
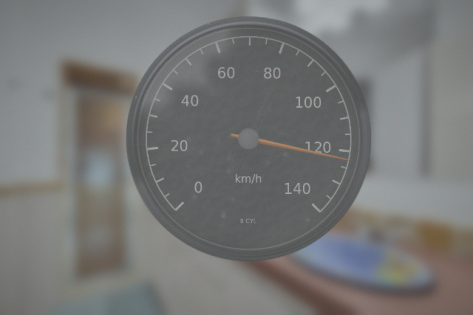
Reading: 122.5 km/h
